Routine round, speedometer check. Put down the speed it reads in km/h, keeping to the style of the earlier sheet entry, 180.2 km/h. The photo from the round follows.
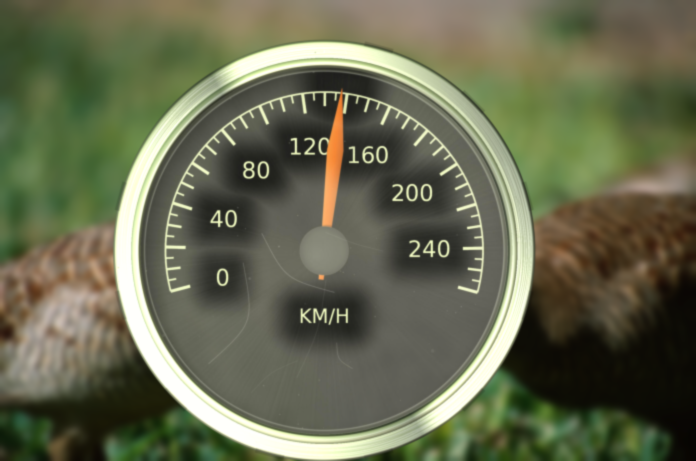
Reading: 137.5 km/h
